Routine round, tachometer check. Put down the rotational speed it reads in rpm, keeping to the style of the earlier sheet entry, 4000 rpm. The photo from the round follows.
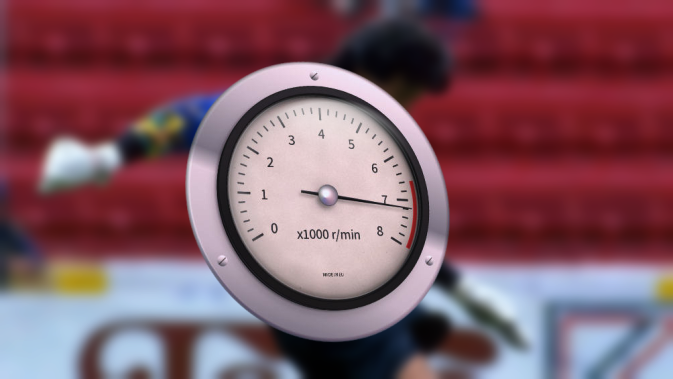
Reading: 7200 rpm
